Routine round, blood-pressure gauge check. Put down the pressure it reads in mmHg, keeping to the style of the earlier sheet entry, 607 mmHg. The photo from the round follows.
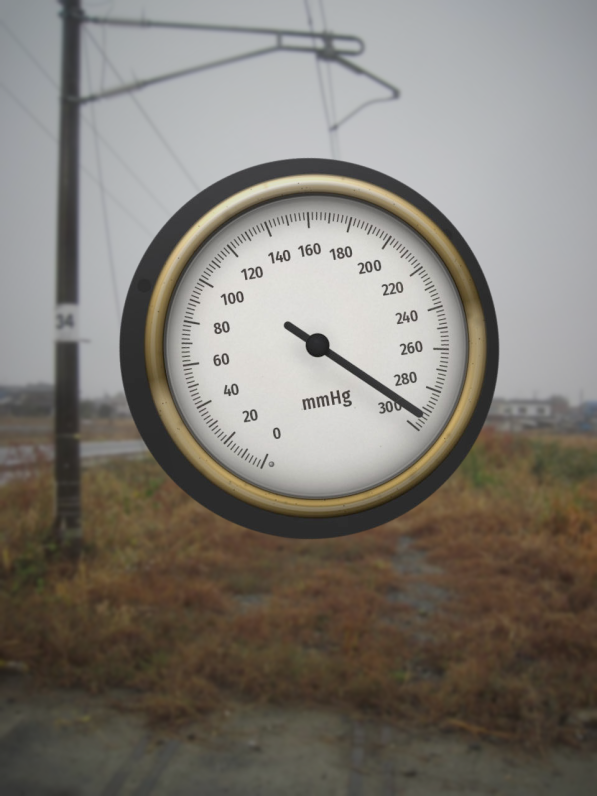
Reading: 294 mmHg
